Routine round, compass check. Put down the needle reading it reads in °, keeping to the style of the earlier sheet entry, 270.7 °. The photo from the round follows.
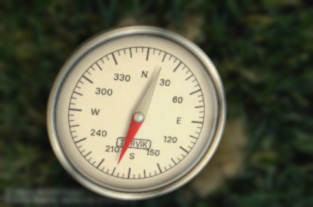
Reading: 195 °
